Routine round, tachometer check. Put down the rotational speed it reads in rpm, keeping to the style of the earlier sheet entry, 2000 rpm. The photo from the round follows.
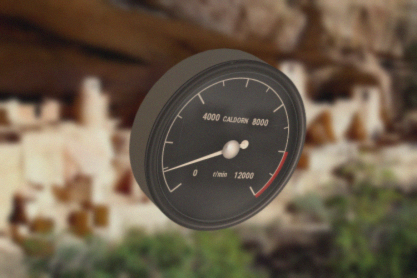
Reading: 1000 rpm
